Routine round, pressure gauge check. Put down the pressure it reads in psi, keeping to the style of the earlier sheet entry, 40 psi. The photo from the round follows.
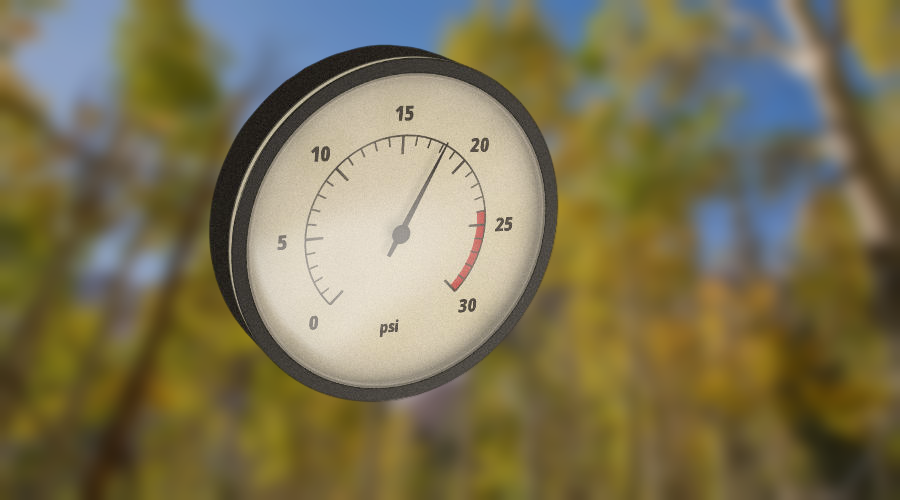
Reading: 18 psi
